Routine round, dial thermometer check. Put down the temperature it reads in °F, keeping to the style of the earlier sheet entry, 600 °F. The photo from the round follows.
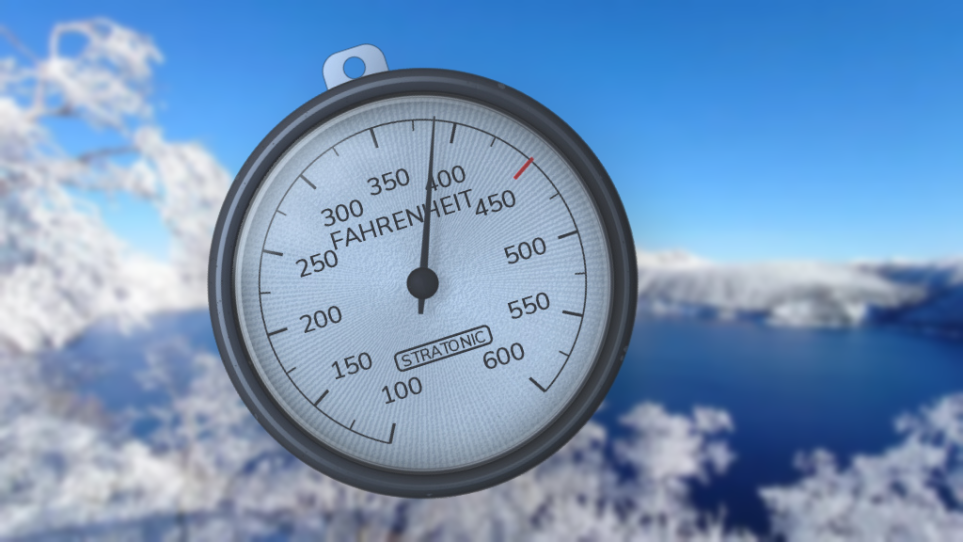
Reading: 387.5 °F
